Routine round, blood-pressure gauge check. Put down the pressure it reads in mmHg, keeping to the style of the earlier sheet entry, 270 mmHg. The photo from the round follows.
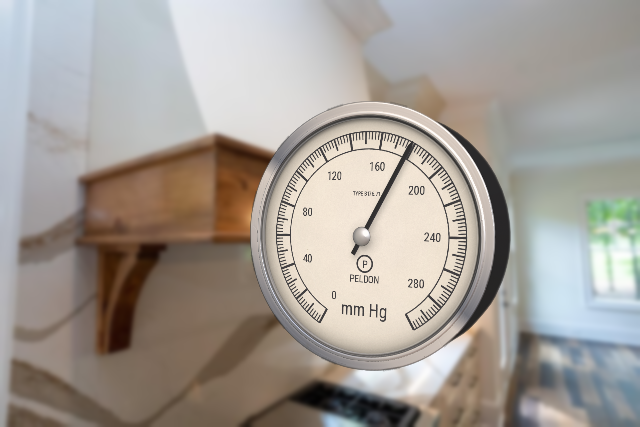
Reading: 180 mmHg
